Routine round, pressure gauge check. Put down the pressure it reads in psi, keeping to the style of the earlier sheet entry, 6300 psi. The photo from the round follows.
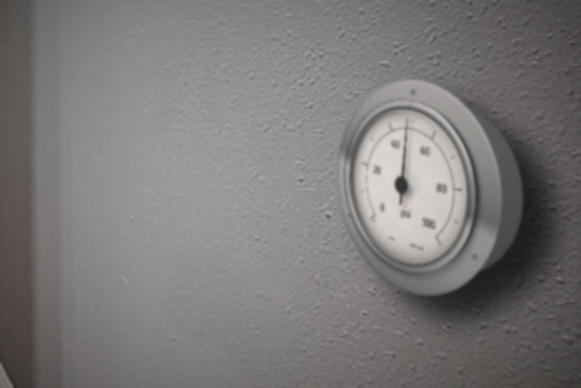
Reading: 50 psi
